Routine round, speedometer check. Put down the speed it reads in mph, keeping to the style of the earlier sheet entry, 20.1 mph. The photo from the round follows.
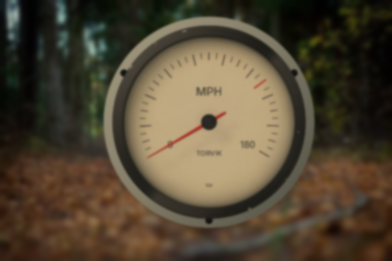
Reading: 0 mph
